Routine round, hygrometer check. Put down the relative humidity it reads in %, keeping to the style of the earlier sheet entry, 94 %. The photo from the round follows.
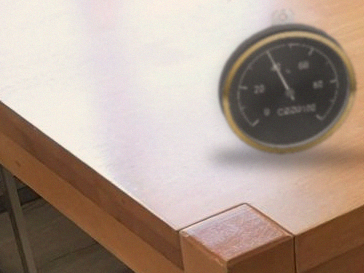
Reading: 40 %
